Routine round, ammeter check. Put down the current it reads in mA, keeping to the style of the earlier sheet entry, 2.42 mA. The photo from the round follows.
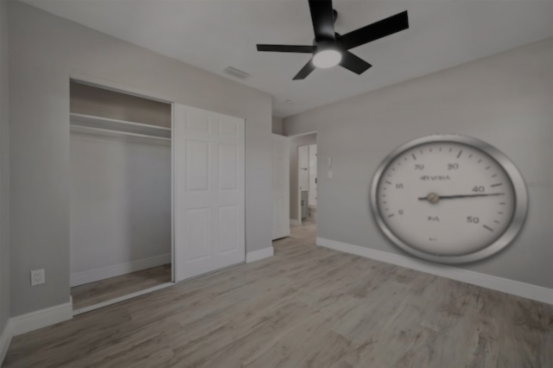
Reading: 42 mA
